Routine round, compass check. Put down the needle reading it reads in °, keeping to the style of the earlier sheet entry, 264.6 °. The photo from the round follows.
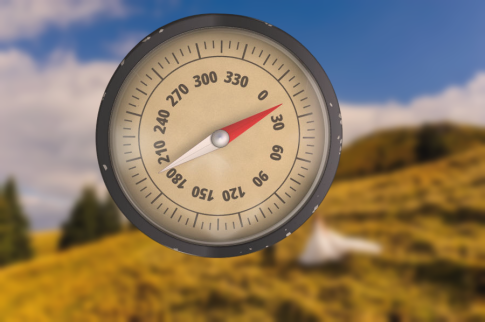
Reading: 15 °
